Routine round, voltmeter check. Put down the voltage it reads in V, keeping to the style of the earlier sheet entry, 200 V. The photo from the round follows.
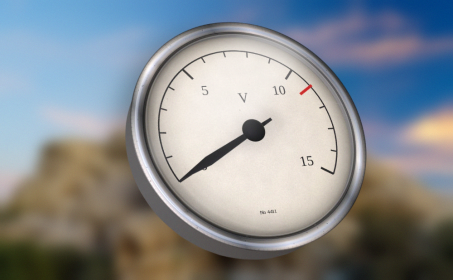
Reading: 0 V
